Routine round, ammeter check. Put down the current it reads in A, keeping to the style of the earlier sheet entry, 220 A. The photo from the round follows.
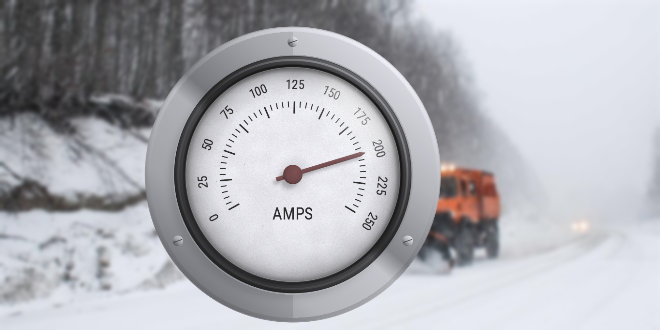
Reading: 200 A
